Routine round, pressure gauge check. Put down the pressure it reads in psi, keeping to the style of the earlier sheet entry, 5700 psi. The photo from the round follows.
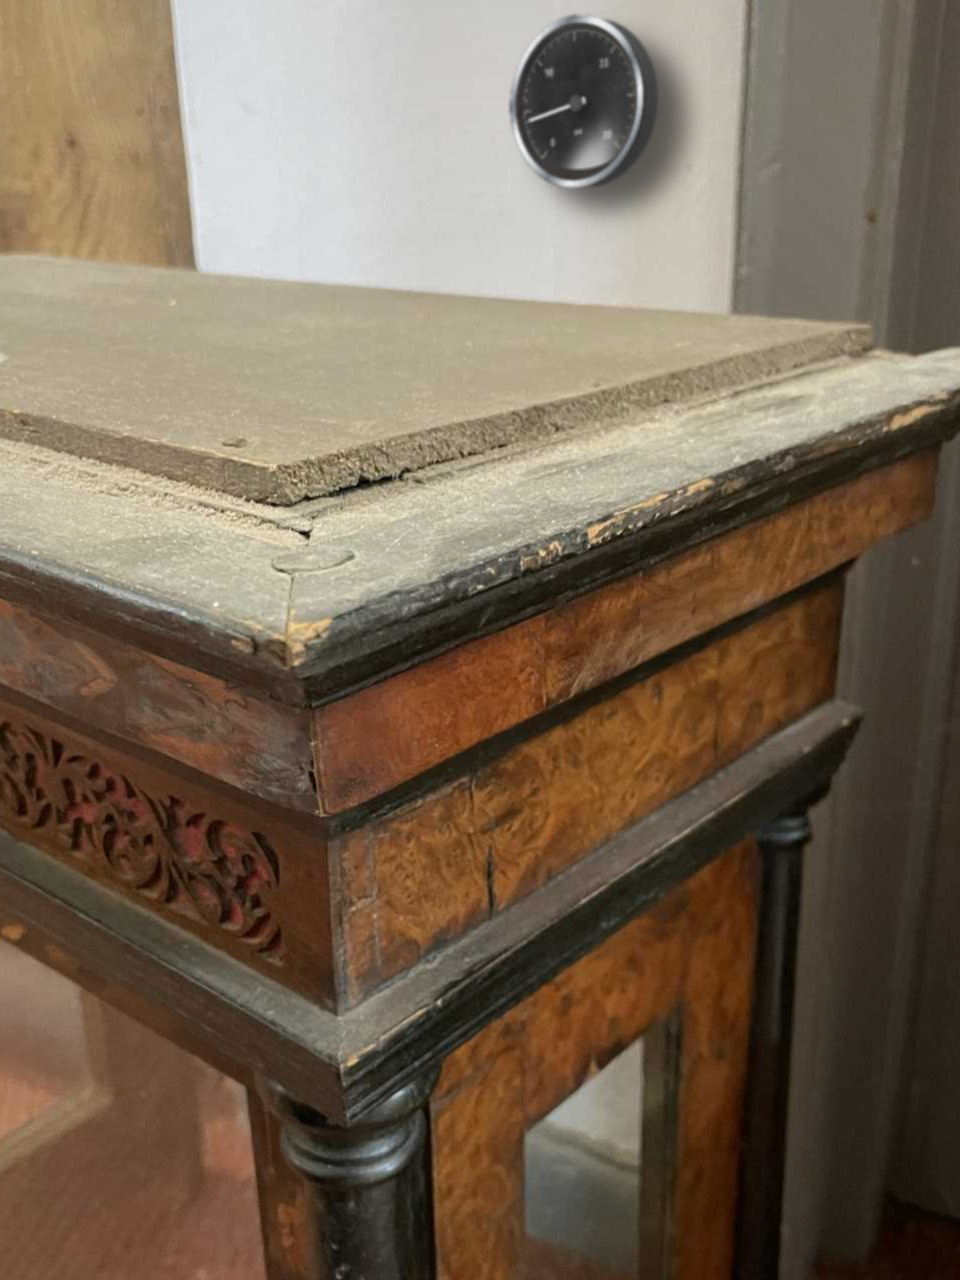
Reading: 4 psi
